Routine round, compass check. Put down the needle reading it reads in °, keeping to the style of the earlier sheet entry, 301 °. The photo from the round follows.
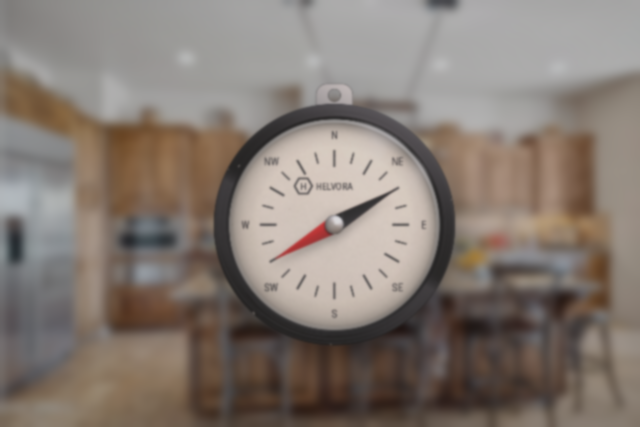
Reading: 240 °
